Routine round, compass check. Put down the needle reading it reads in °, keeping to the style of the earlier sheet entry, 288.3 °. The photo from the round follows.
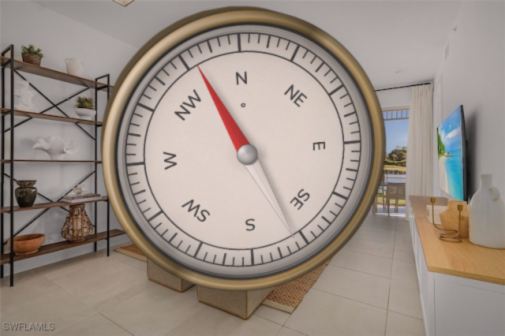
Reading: 335 °
